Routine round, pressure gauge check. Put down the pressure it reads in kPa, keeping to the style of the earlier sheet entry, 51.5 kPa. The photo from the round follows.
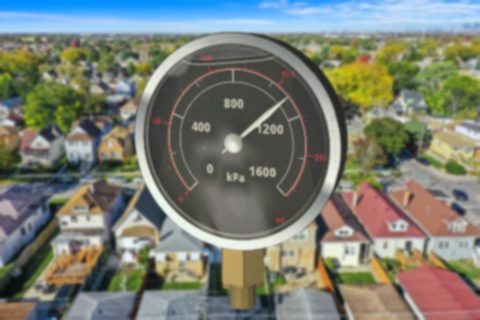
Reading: 1100 kPa
